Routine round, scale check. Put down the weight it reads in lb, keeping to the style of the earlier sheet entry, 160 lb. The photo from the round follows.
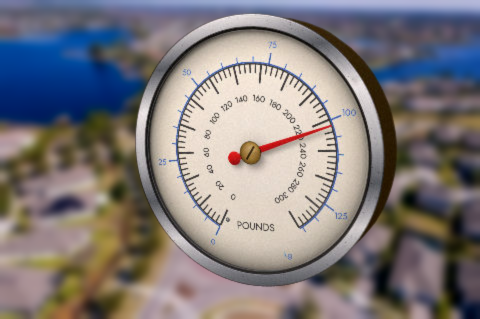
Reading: 224 lb
